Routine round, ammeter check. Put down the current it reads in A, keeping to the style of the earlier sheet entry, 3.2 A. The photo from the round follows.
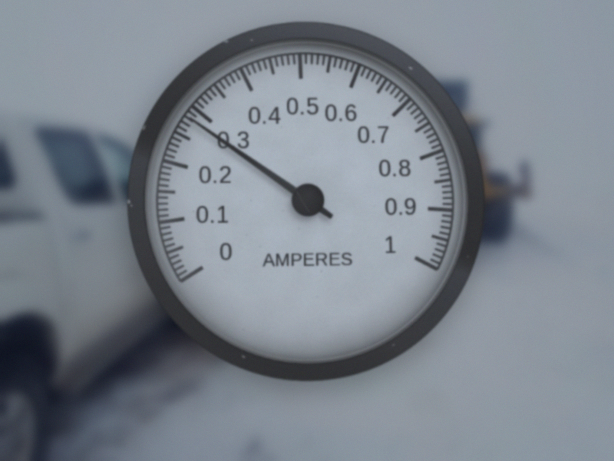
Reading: 0.28 A
